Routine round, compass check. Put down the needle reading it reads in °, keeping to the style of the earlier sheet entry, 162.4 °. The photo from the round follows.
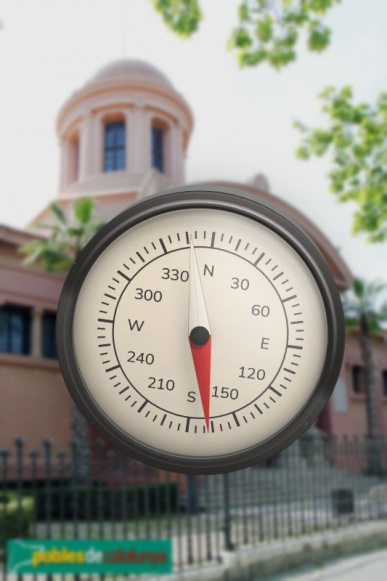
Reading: 167.5 °
